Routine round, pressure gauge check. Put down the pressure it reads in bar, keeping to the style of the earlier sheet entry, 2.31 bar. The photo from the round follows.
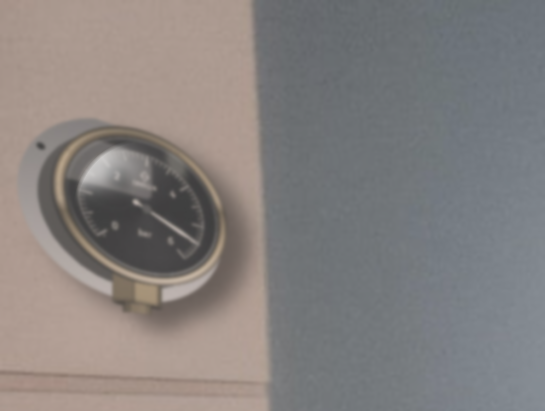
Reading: 5.5 bar
